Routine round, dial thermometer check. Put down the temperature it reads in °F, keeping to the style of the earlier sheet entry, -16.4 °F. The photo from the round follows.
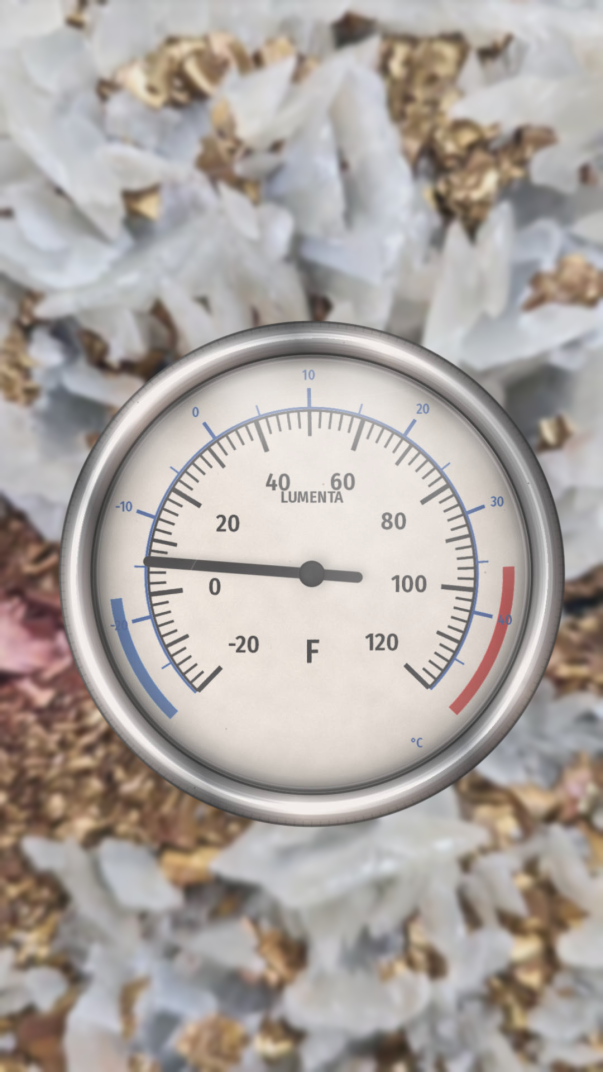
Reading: 6 °F
